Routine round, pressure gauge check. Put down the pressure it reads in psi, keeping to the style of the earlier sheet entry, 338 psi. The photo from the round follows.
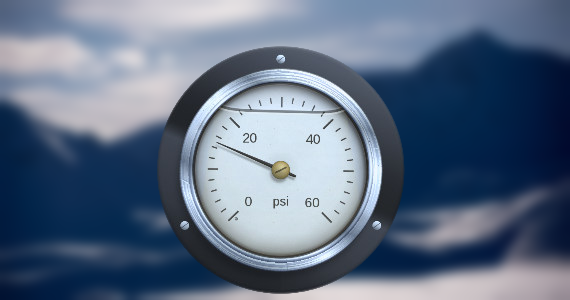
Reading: 15 psi
